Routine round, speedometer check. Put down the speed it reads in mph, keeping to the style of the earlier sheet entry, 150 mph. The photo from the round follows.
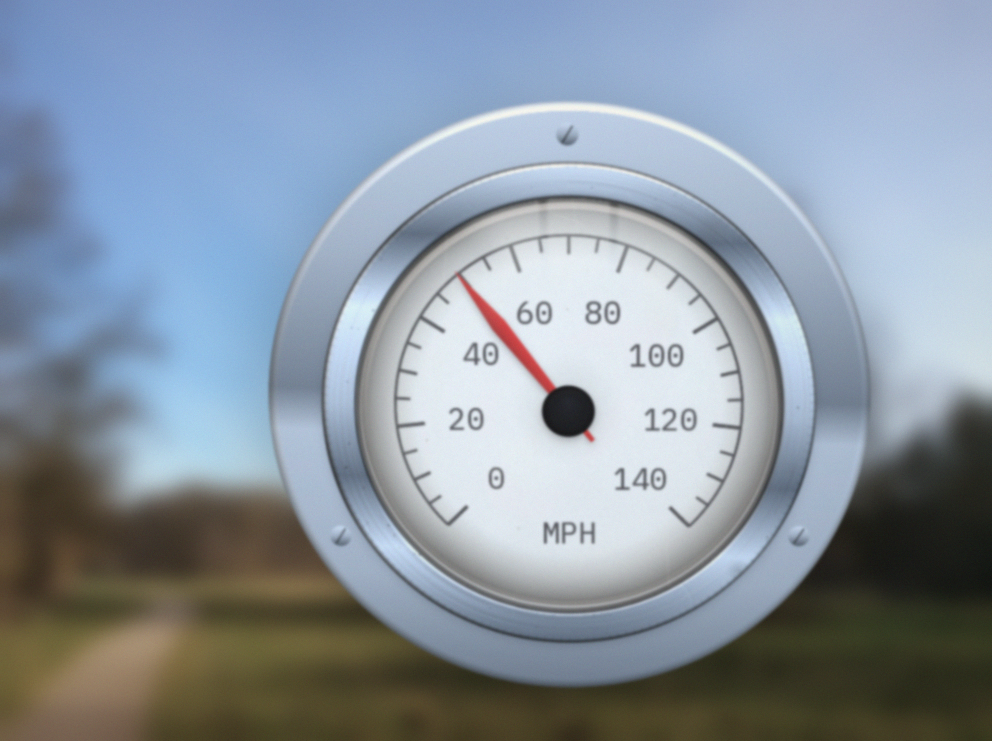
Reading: 50 mph
